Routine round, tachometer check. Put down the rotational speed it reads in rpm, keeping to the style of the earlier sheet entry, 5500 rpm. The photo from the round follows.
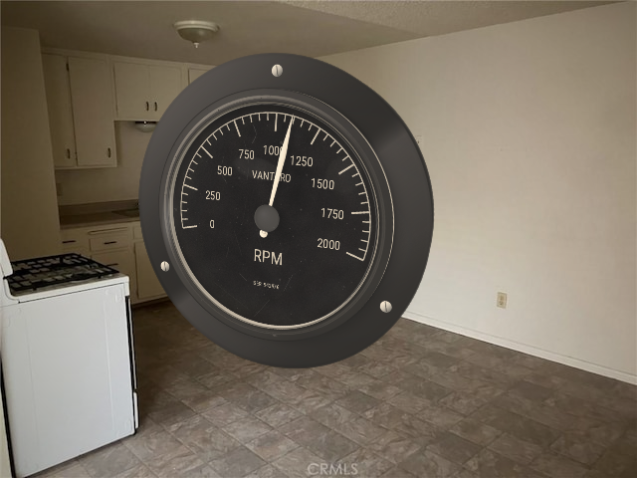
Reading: 1100 rpm
